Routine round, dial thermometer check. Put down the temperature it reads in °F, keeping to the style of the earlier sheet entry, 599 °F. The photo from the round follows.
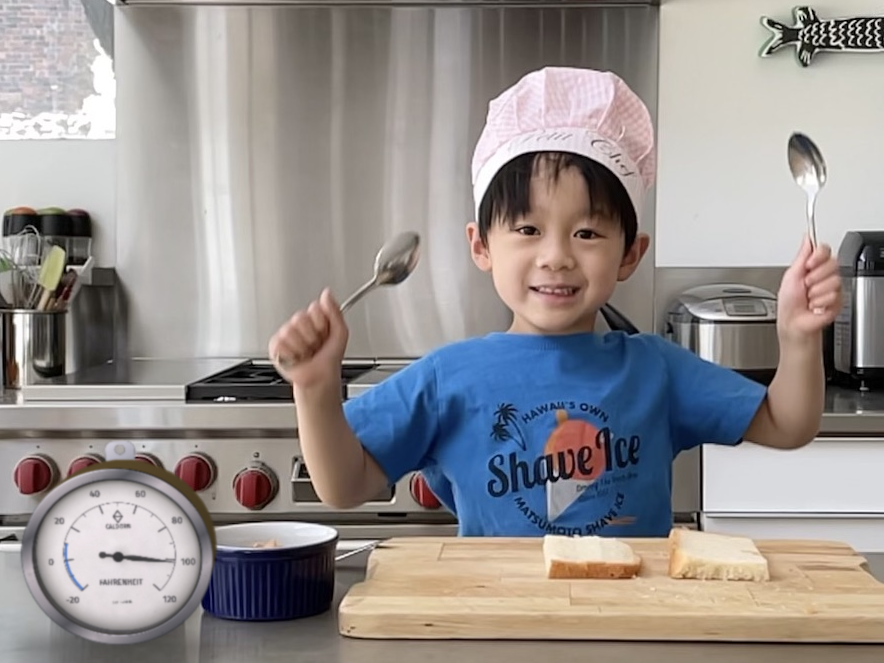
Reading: 100 °F
